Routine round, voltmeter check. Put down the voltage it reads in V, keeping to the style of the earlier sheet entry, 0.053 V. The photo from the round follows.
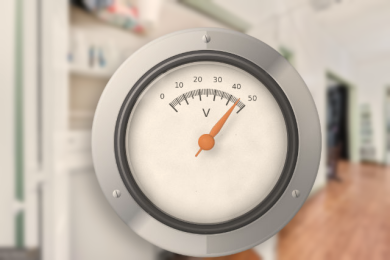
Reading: 45 V
